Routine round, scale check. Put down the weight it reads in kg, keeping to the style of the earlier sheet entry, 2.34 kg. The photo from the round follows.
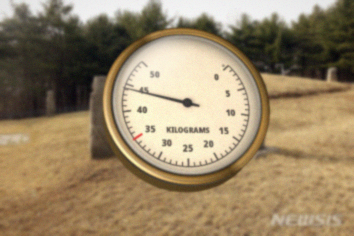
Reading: 44 kg
